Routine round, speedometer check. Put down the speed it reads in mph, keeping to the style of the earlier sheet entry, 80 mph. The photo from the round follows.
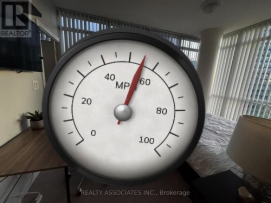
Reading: 55 mph
